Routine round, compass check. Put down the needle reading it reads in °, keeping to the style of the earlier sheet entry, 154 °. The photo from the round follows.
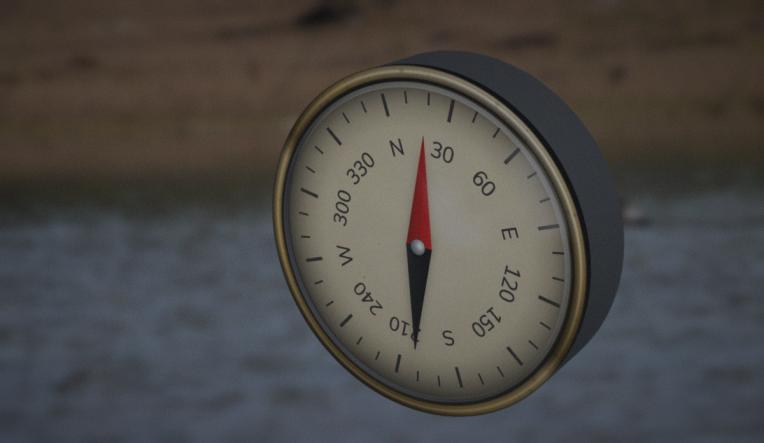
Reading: 20 °
